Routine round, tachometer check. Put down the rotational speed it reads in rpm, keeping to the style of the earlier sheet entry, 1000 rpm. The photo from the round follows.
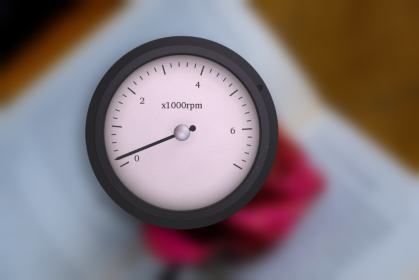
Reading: 200 rpm
